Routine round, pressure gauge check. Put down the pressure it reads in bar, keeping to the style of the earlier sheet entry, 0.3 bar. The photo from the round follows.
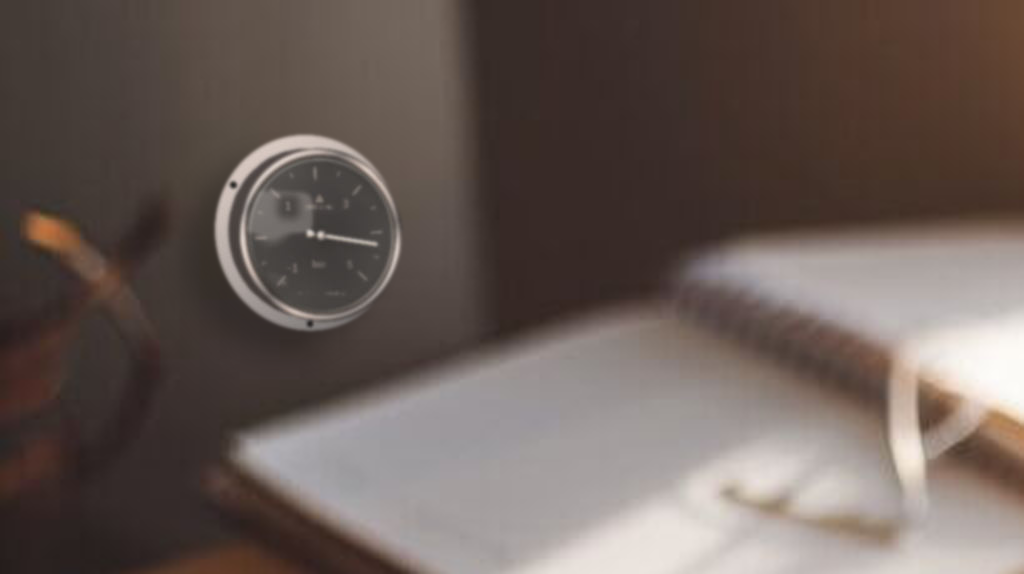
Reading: 4.25 bar
